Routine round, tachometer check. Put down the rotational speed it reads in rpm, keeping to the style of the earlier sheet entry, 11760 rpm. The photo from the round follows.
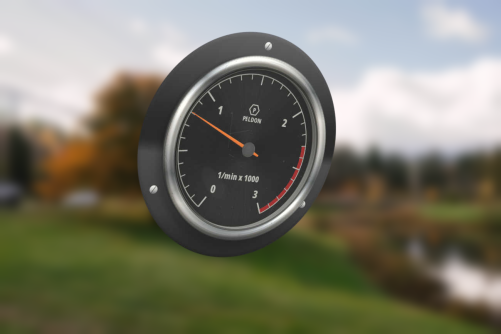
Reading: 800 rpm
